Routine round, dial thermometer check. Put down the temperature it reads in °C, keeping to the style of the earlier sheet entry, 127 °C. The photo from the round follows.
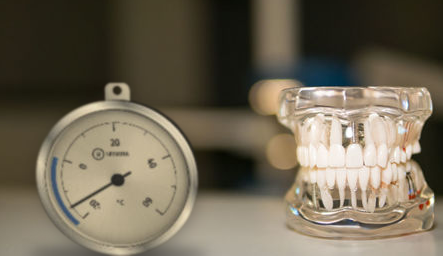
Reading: -15 °C
